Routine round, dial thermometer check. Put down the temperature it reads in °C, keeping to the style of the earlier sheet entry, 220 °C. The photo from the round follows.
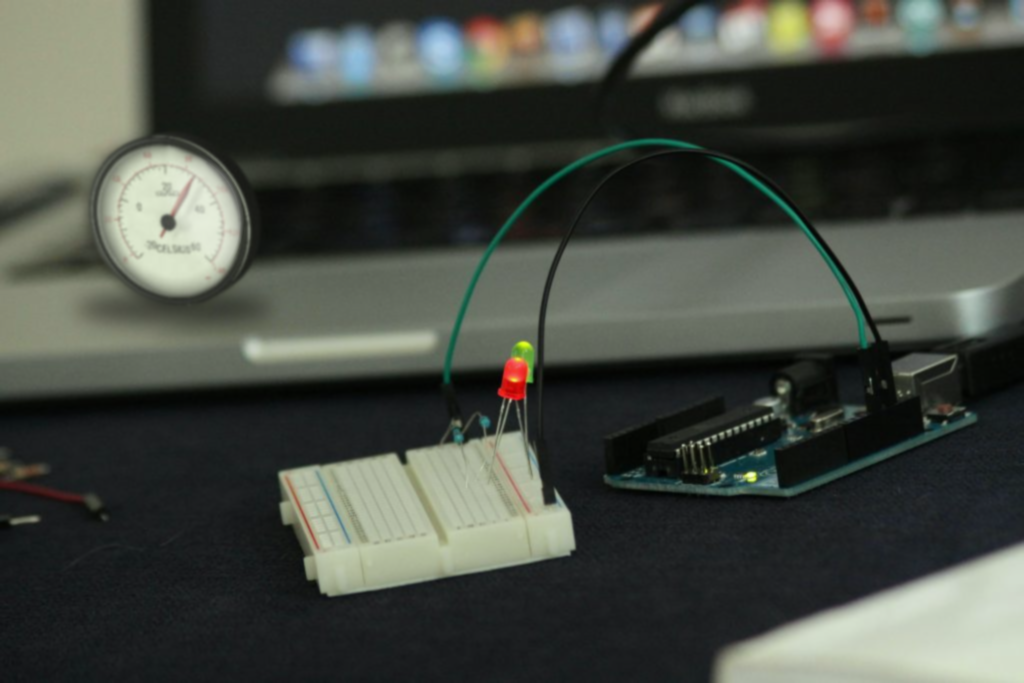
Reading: 30 °C
